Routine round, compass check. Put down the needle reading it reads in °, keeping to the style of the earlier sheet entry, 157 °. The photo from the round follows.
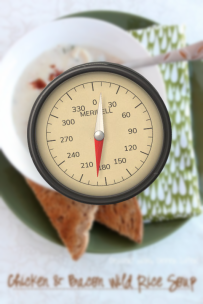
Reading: 190 °
